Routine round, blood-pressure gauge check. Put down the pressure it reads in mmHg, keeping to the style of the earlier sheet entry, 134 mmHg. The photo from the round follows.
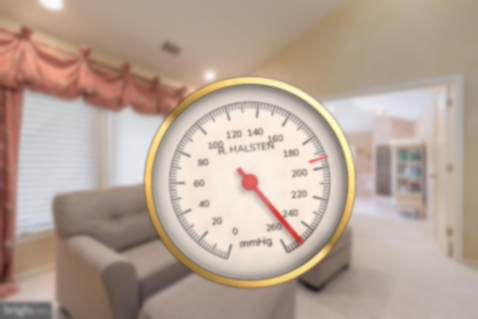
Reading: 250 mmHg
